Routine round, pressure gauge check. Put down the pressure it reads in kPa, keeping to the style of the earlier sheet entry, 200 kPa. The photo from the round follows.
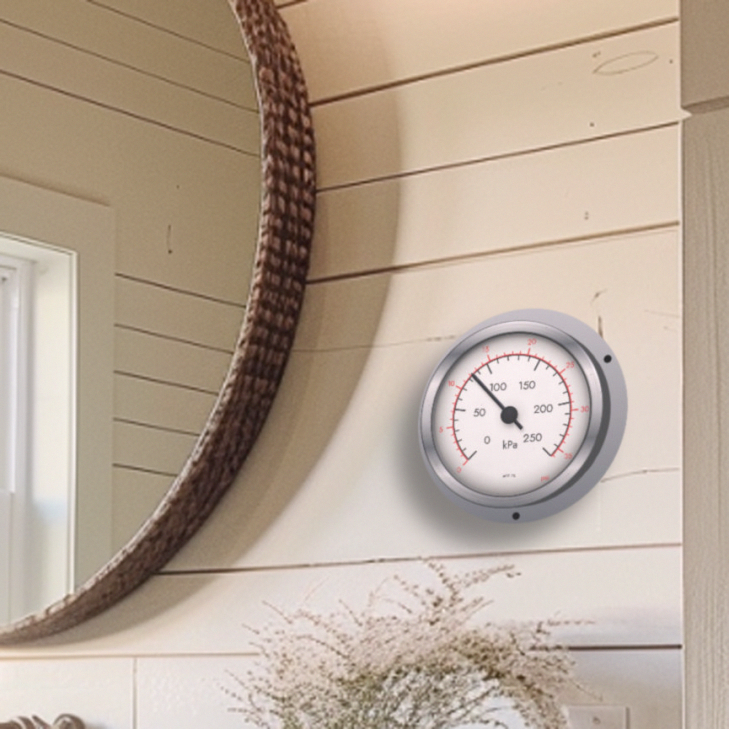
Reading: 85 kPa
